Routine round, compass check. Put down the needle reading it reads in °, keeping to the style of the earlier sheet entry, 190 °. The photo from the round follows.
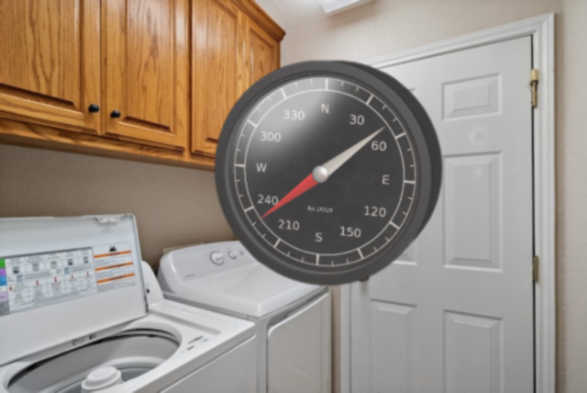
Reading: 230 °
